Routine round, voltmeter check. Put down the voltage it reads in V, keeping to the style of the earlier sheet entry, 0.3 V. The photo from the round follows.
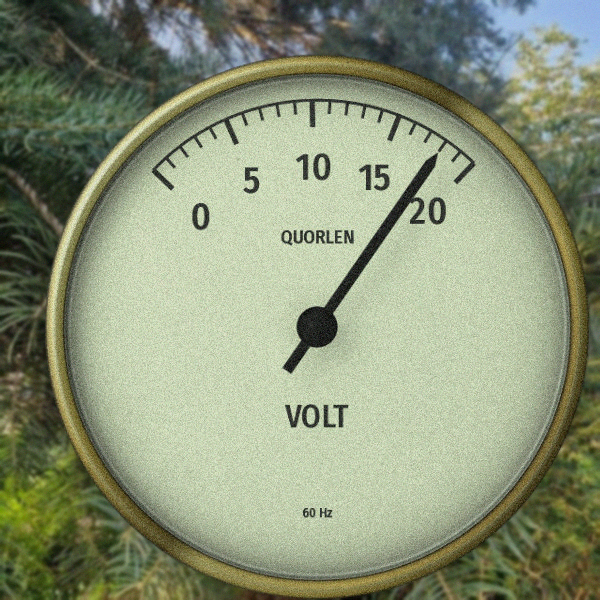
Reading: 18 V
